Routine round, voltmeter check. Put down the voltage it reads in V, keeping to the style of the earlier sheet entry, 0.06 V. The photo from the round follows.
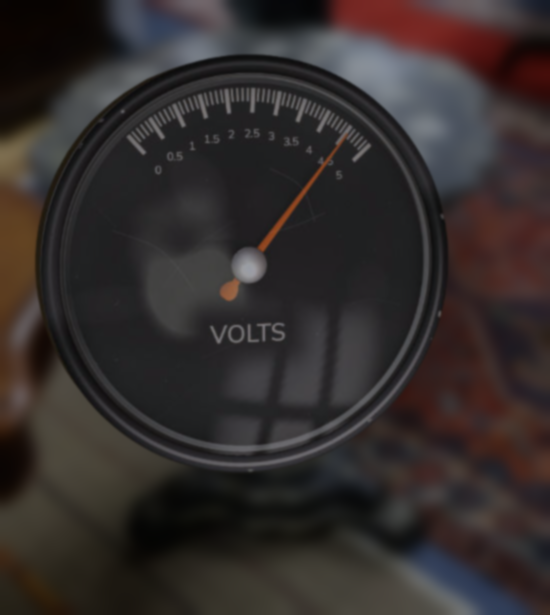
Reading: 4.5 V
